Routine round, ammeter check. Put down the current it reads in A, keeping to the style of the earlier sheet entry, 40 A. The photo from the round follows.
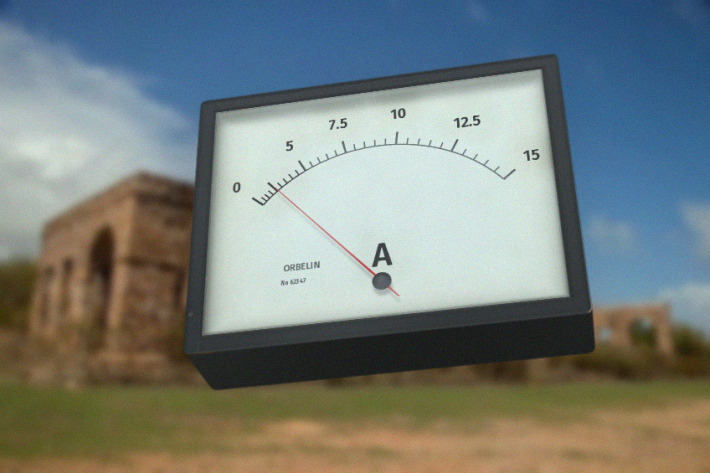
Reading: 2.5 A
